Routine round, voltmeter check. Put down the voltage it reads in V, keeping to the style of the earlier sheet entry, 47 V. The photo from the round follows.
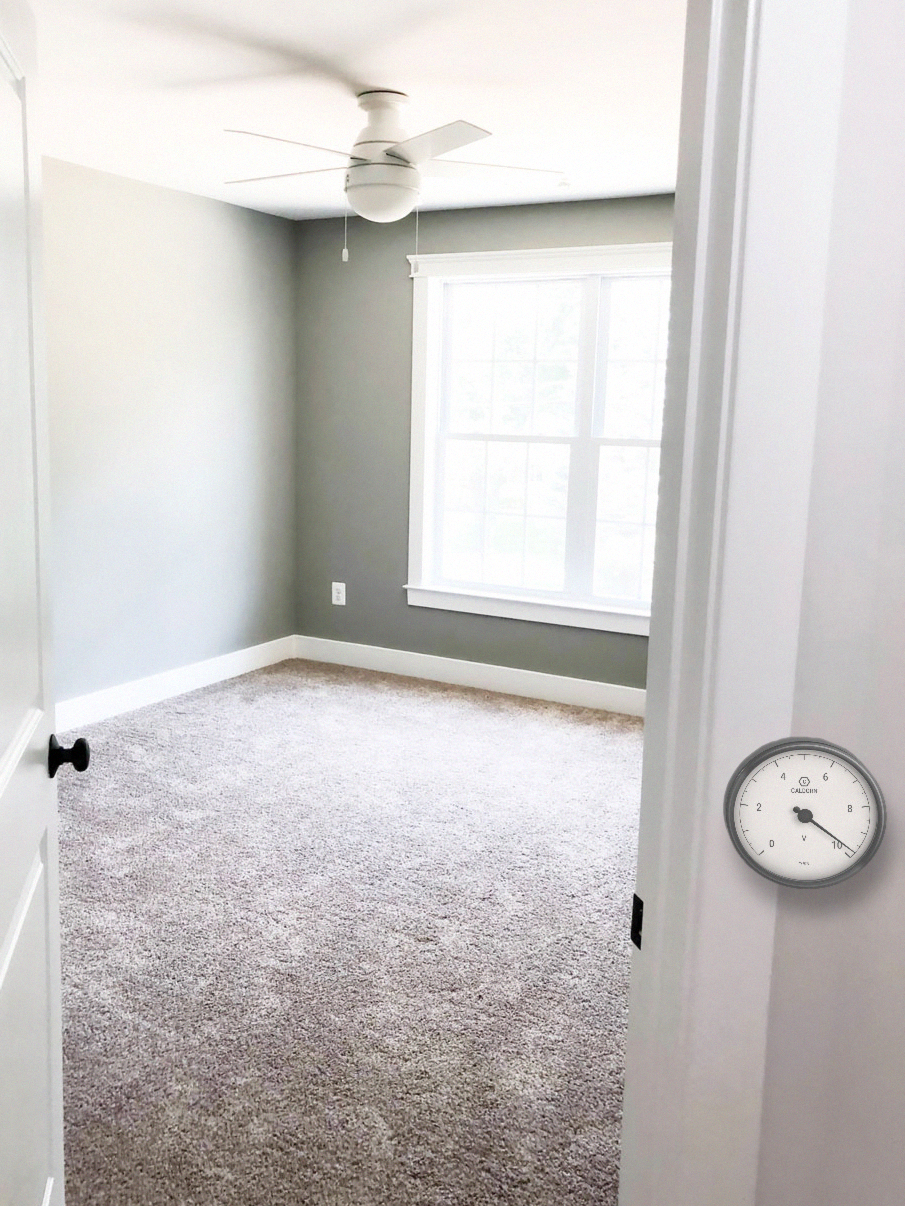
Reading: 9.75 V
